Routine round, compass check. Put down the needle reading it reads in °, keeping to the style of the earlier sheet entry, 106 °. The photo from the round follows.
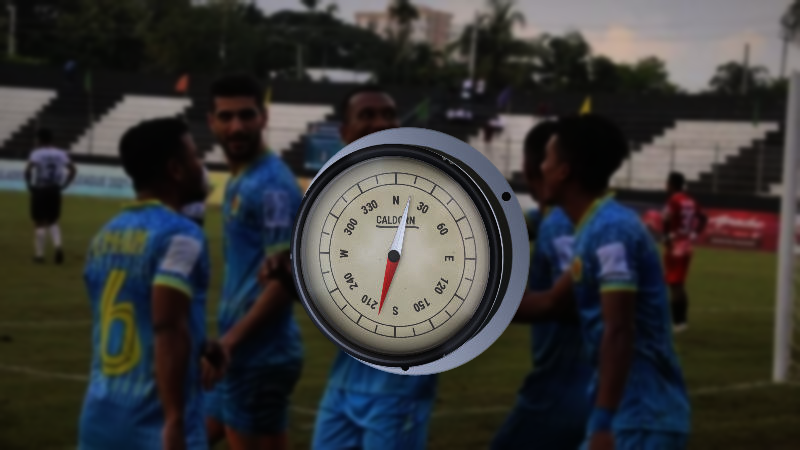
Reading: 195 °
